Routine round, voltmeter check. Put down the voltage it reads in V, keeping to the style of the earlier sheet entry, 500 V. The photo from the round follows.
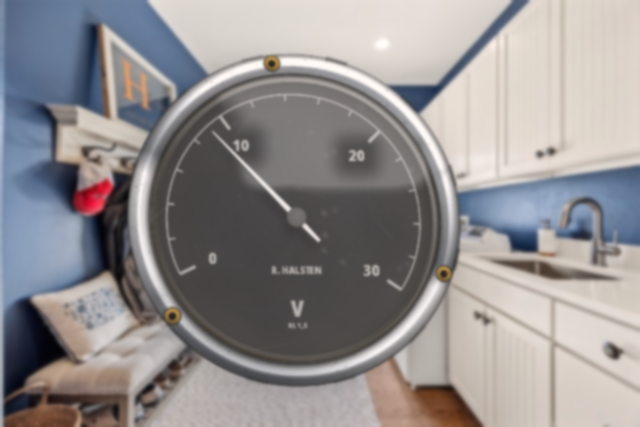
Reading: 9 V
